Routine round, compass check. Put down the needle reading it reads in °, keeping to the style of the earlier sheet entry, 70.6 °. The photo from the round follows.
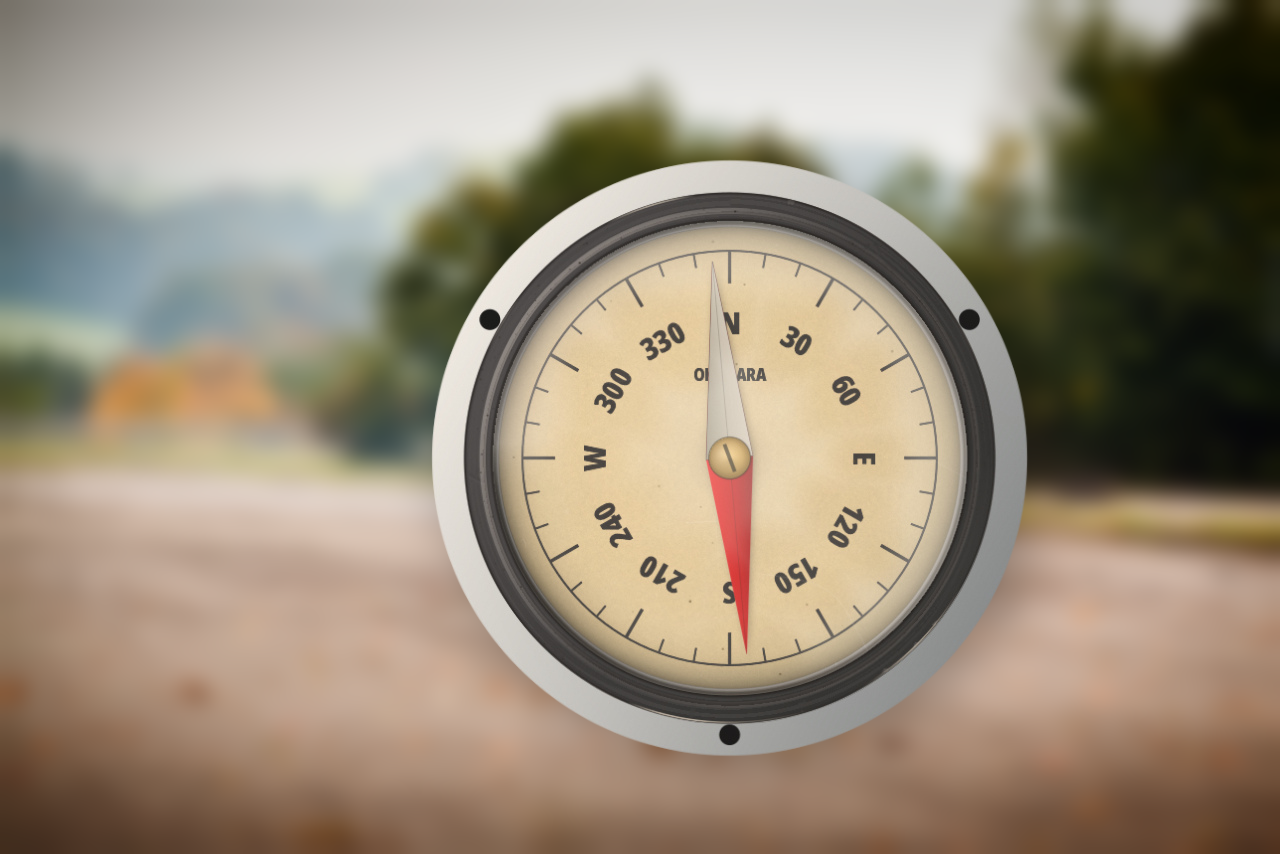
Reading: 175 °
